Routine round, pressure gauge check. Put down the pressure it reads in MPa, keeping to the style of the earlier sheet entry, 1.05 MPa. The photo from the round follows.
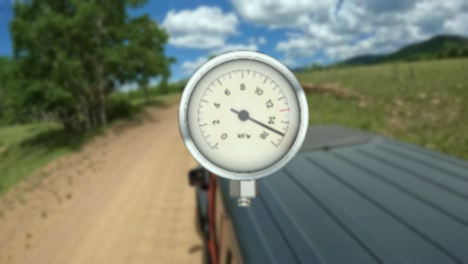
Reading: 15 MPa
